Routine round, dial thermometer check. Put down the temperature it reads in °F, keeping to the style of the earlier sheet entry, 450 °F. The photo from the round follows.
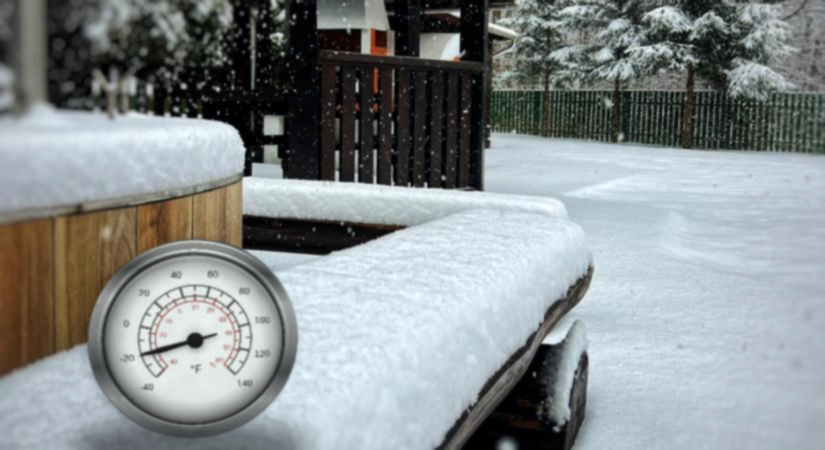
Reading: -20 °F
